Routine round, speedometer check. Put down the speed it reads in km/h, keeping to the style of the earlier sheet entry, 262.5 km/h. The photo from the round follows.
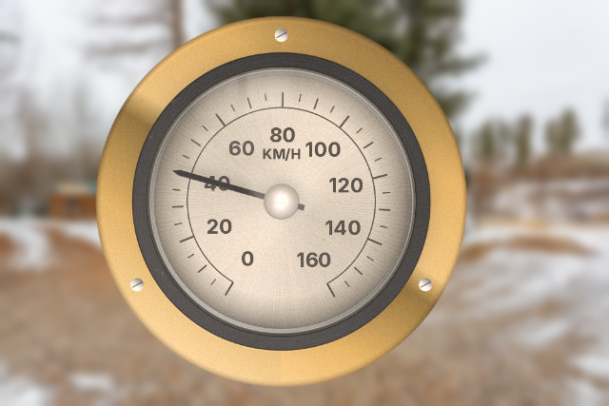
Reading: 40 km/h
